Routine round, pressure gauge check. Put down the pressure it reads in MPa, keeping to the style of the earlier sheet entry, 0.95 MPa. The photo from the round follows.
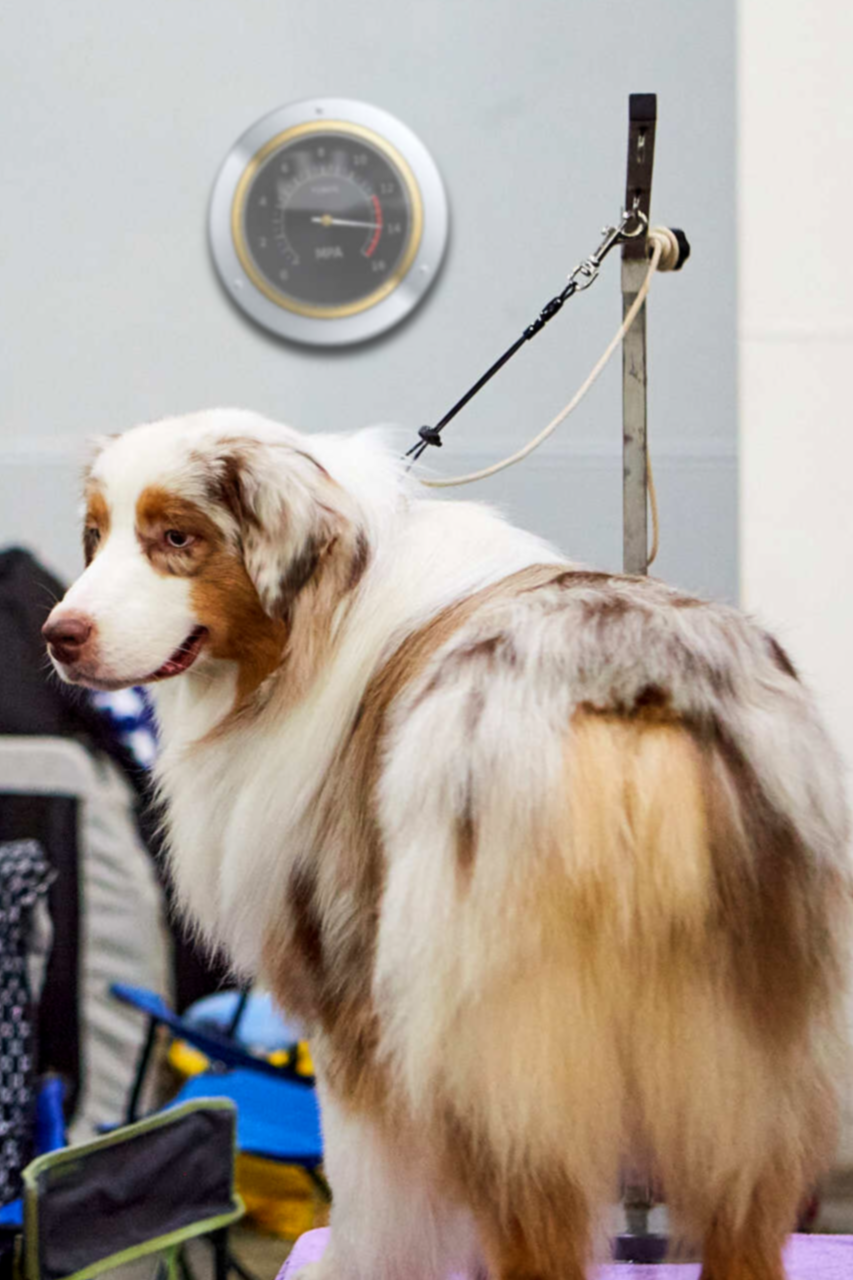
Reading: 14 MPa
